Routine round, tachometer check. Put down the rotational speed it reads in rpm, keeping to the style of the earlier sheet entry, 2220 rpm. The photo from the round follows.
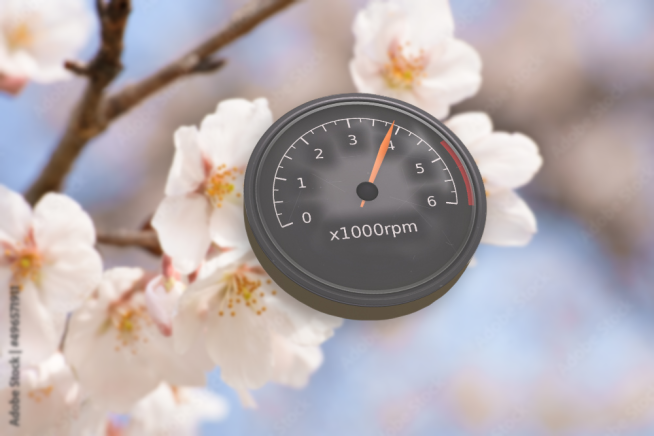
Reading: 3875 rpm
